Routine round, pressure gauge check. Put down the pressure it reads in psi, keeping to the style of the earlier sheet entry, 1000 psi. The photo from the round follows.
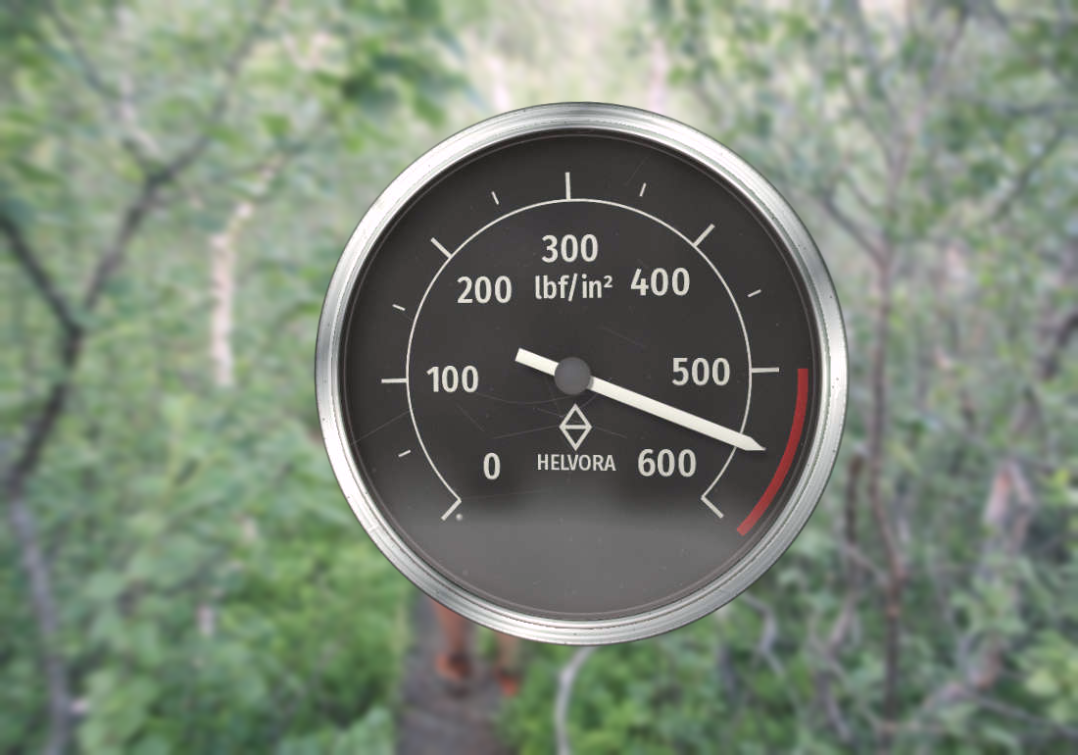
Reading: 550 psi
